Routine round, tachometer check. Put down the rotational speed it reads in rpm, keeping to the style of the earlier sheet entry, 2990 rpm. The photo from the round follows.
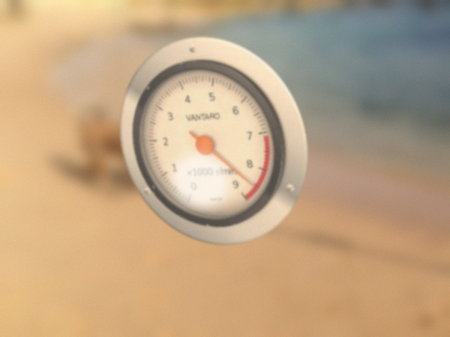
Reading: 8500 rpm
